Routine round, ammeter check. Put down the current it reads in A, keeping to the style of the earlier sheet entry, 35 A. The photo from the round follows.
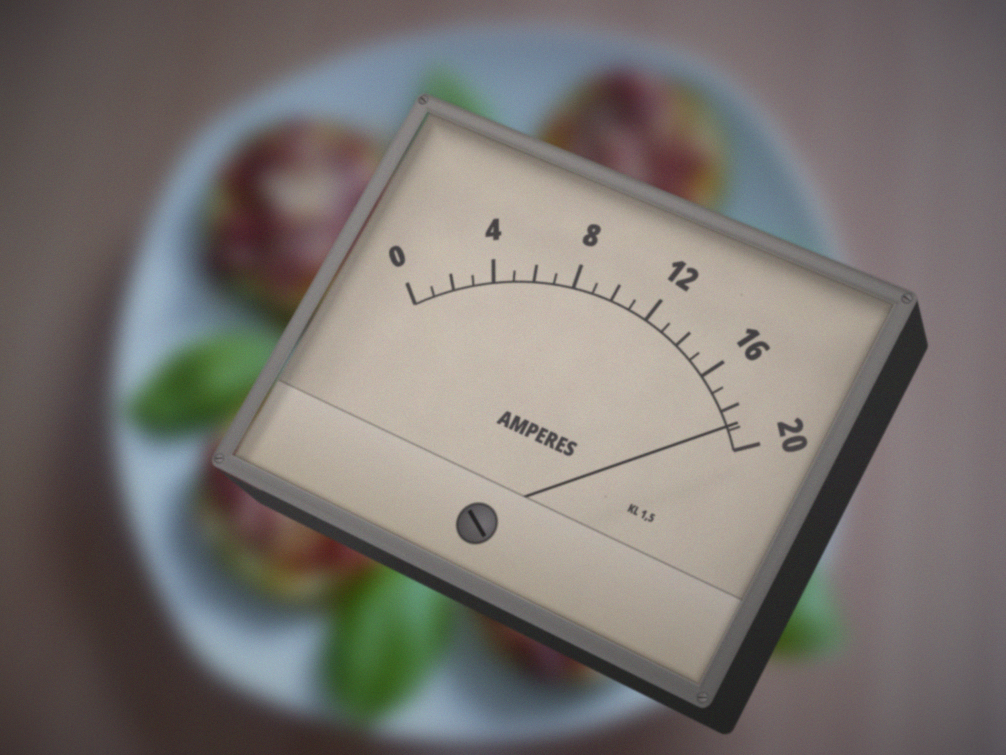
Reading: 19 A
